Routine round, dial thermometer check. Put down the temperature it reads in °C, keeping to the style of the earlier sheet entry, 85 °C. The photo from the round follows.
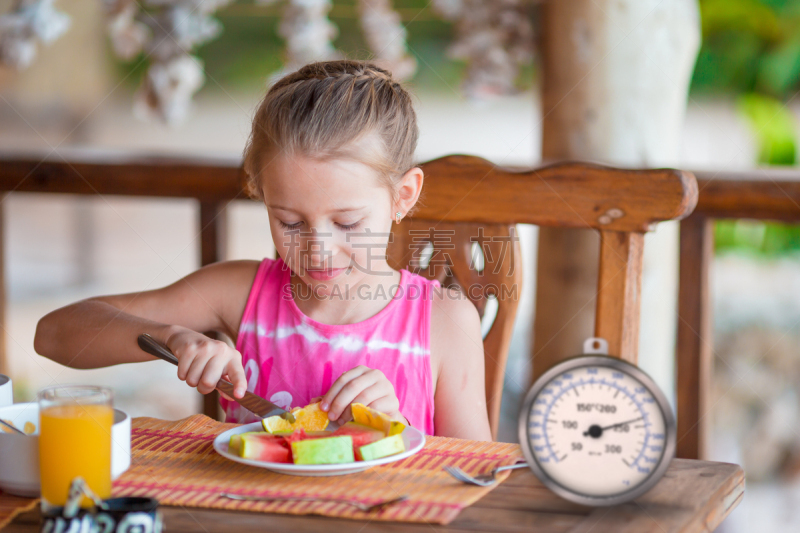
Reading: 240 °C
